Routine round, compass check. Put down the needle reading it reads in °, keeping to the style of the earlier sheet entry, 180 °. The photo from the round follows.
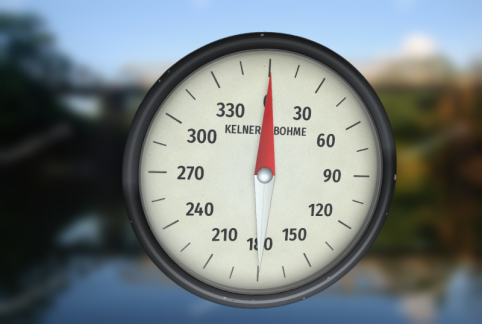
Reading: 0 °
